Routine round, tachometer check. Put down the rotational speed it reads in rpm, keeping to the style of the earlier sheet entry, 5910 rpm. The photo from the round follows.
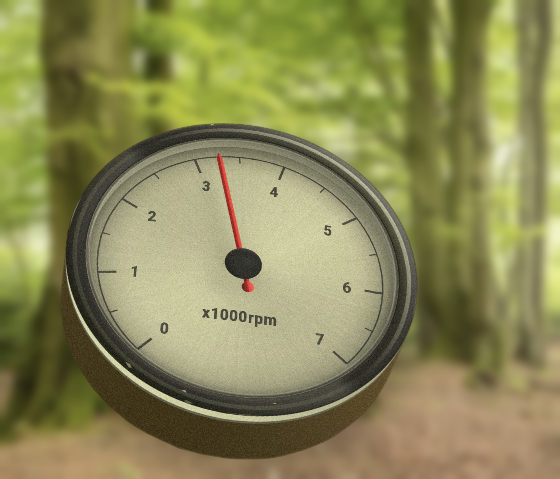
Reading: 3250 rpm
